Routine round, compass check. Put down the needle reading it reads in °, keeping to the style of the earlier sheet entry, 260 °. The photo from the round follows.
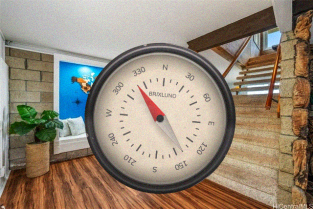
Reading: 320 °
